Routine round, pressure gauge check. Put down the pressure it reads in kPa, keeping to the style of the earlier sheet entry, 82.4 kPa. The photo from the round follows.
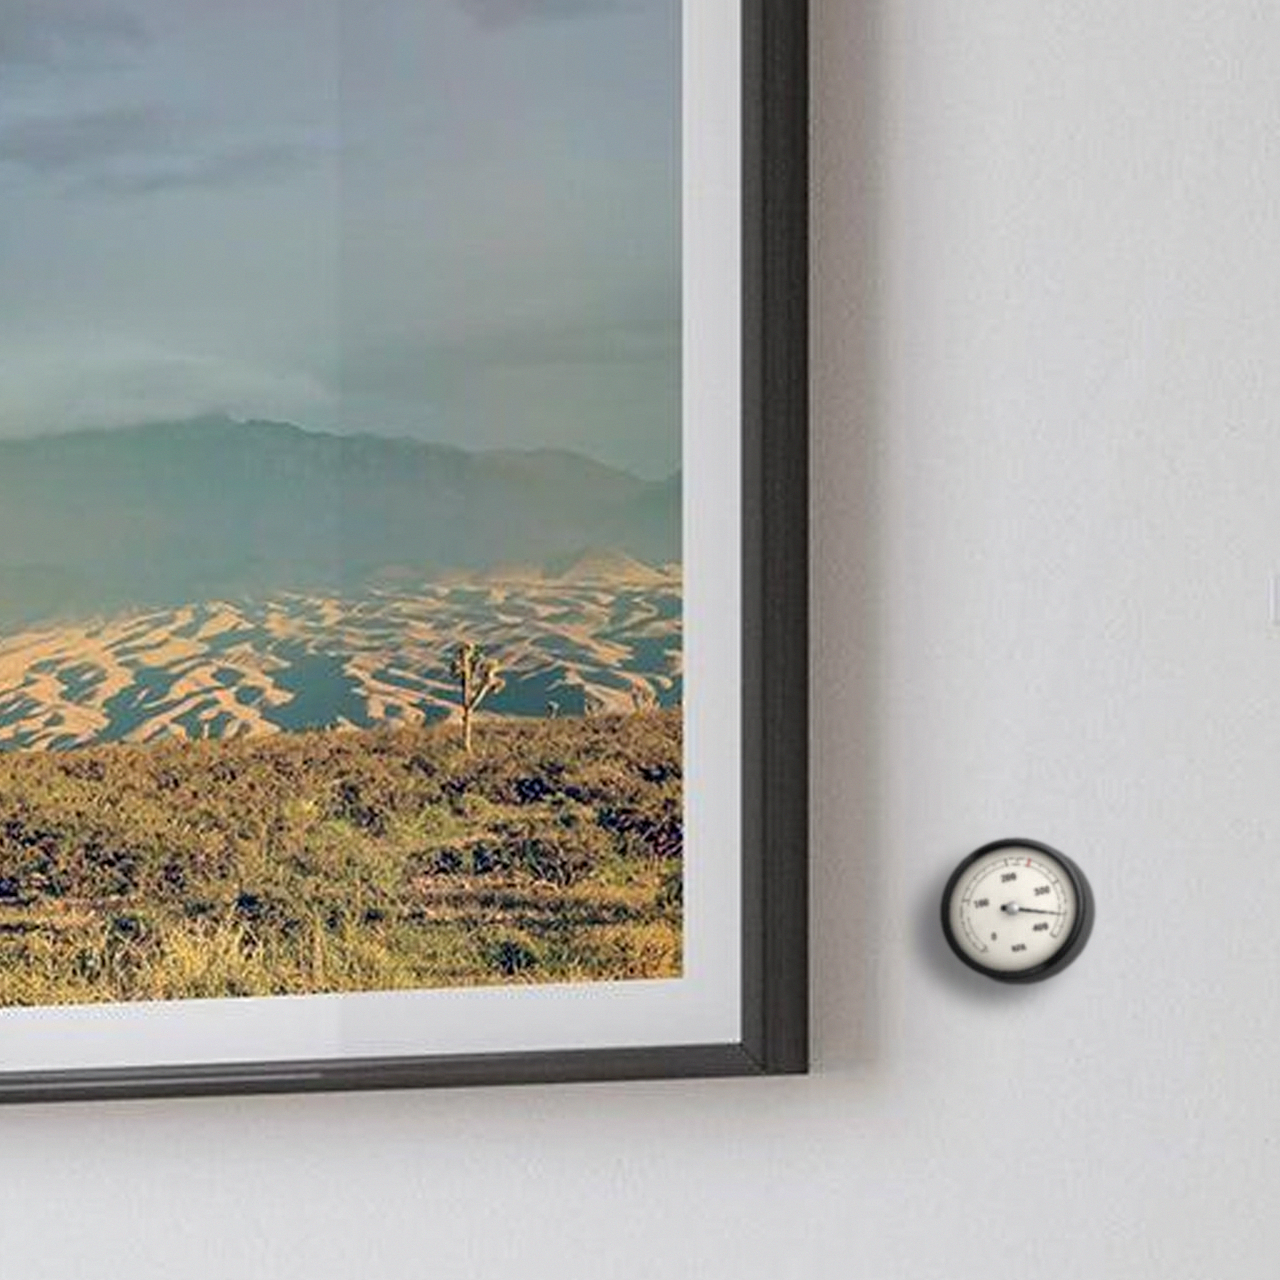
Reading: 360 kPa
